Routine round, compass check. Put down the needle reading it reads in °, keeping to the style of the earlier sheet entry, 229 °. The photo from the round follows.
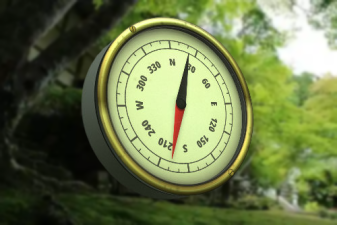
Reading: 200 °
